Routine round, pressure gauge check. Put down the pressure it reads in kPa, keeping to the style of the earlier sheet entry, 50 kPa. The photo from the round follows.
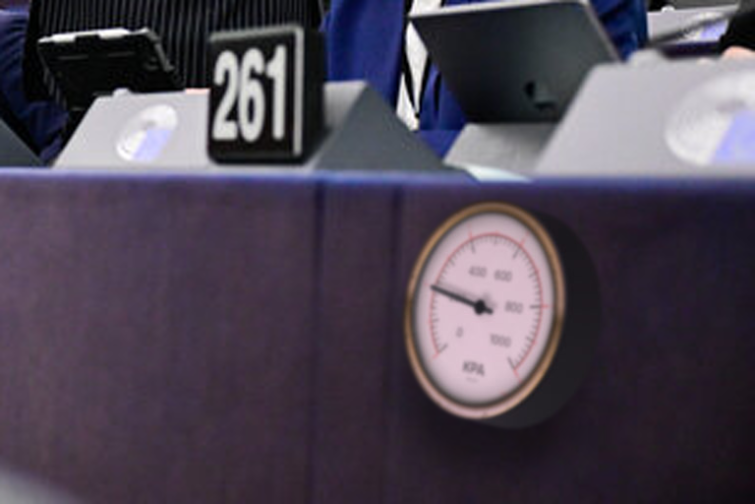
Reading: 200 kPa
